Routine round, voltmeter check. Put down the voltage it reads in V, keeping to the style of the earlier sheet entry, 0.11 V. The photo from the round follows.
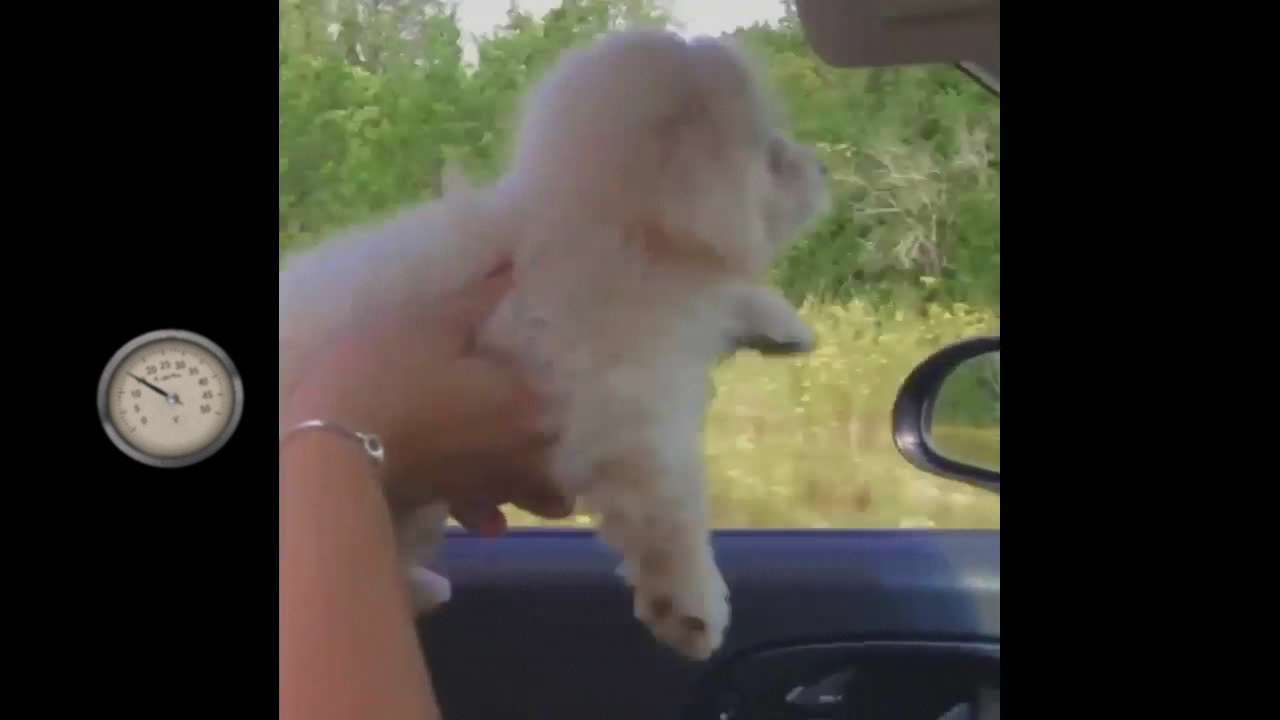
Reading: 15 V
